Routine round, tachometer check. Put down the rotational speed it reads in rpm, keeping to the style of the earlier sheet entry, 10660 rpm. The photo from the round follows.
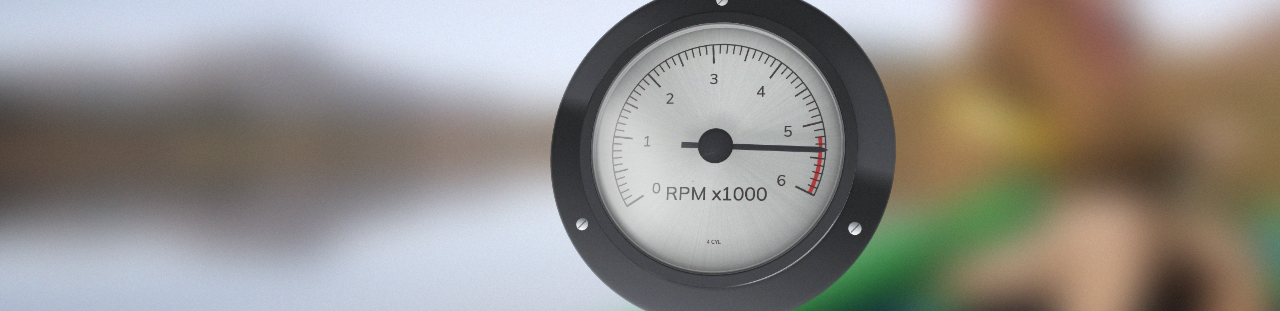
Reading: 5400 rpm
